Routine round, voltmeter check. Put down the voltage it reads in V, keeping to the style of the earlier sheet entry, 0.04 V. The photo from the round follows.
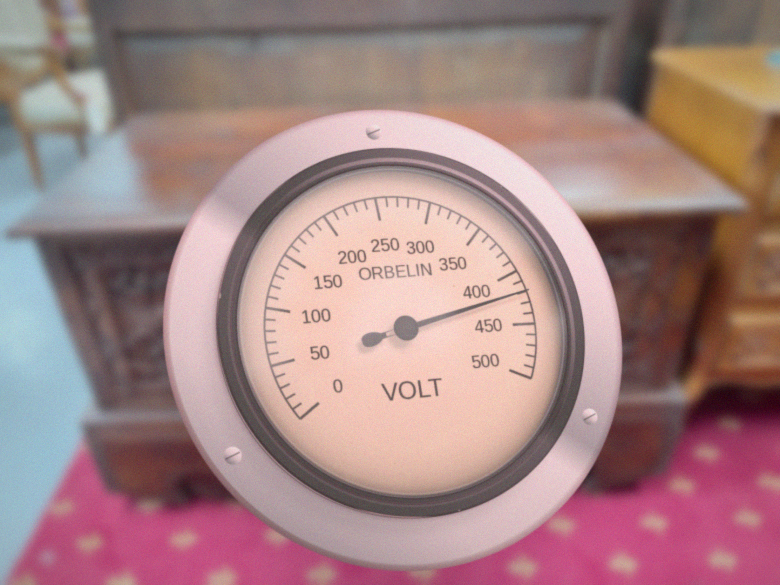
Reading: 420 V
